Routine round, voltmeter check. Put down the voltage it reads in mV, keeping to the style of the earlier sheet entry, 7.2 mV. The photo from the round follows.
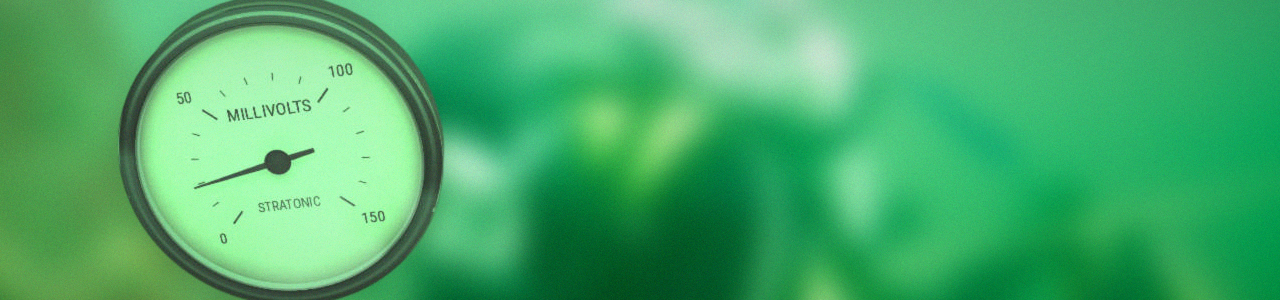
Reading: 20 mV
